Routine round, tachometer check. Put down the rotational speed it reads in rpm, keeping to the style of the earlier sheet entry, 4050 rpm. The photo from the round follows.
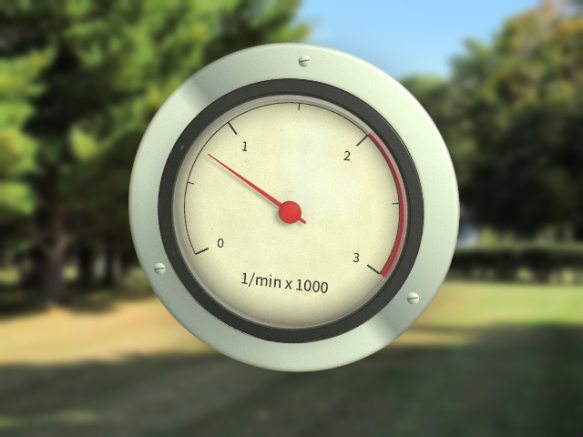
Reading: 750 rpm
